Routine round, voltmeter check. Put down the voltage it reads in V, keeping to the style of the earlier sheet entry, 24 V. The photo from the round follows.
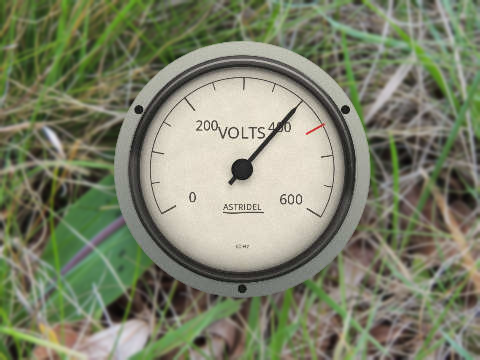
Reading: 400 V
